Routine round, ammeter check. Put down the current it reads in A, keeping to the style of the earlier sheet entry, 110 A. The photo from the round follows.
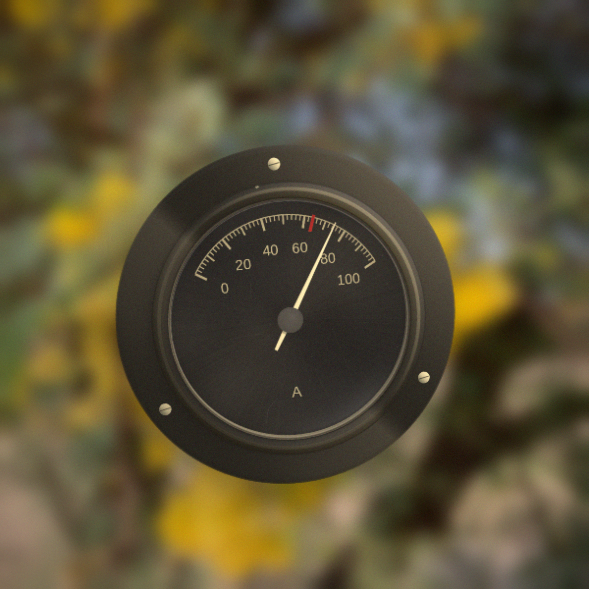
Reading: 74 A
